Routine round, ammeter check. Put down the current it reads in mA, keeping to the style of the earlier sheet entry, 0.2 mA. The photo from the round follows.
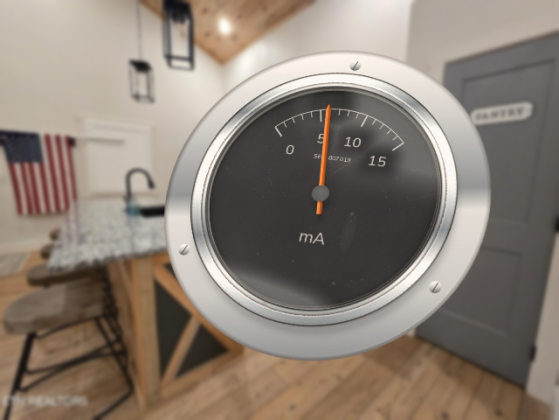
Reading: 6 mA
